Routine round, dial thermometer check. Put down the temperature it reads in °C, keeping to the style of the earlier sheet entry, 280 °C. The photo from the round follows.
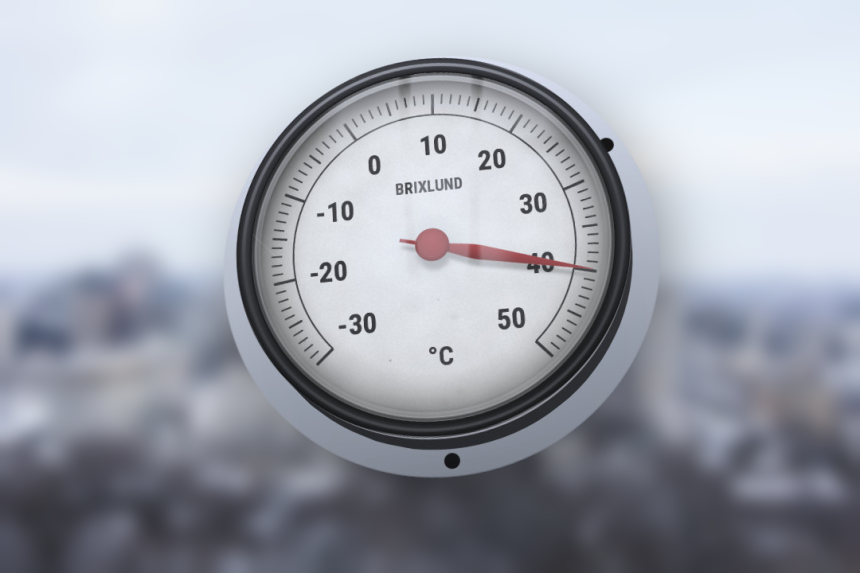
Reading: 40 °C
